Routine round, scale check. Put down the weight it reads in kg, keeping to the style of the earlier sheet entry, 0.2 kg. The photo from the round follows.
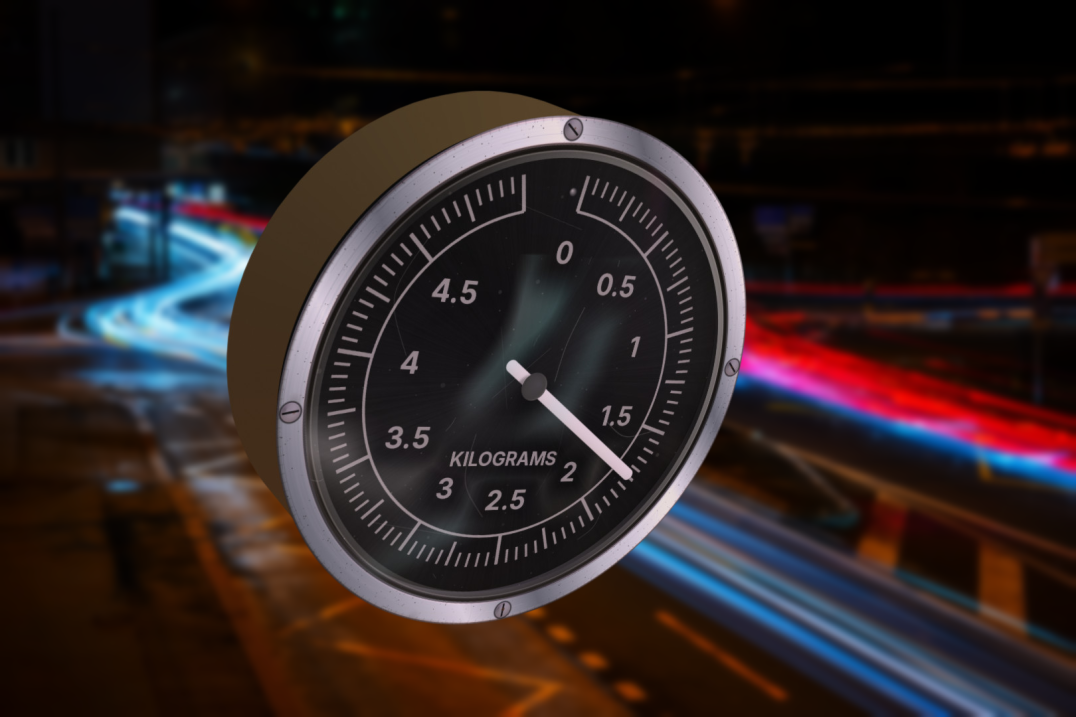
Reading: 1.75 kg
